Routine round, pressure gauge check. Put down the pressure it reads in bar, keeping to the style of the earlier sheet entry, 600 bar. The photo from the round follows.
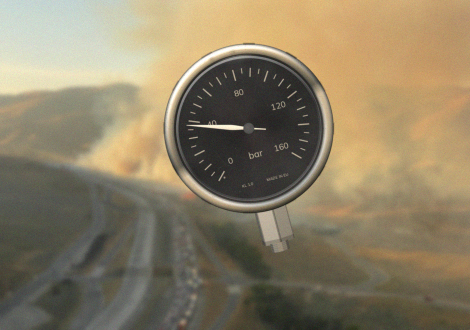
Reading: 37.5 bar
